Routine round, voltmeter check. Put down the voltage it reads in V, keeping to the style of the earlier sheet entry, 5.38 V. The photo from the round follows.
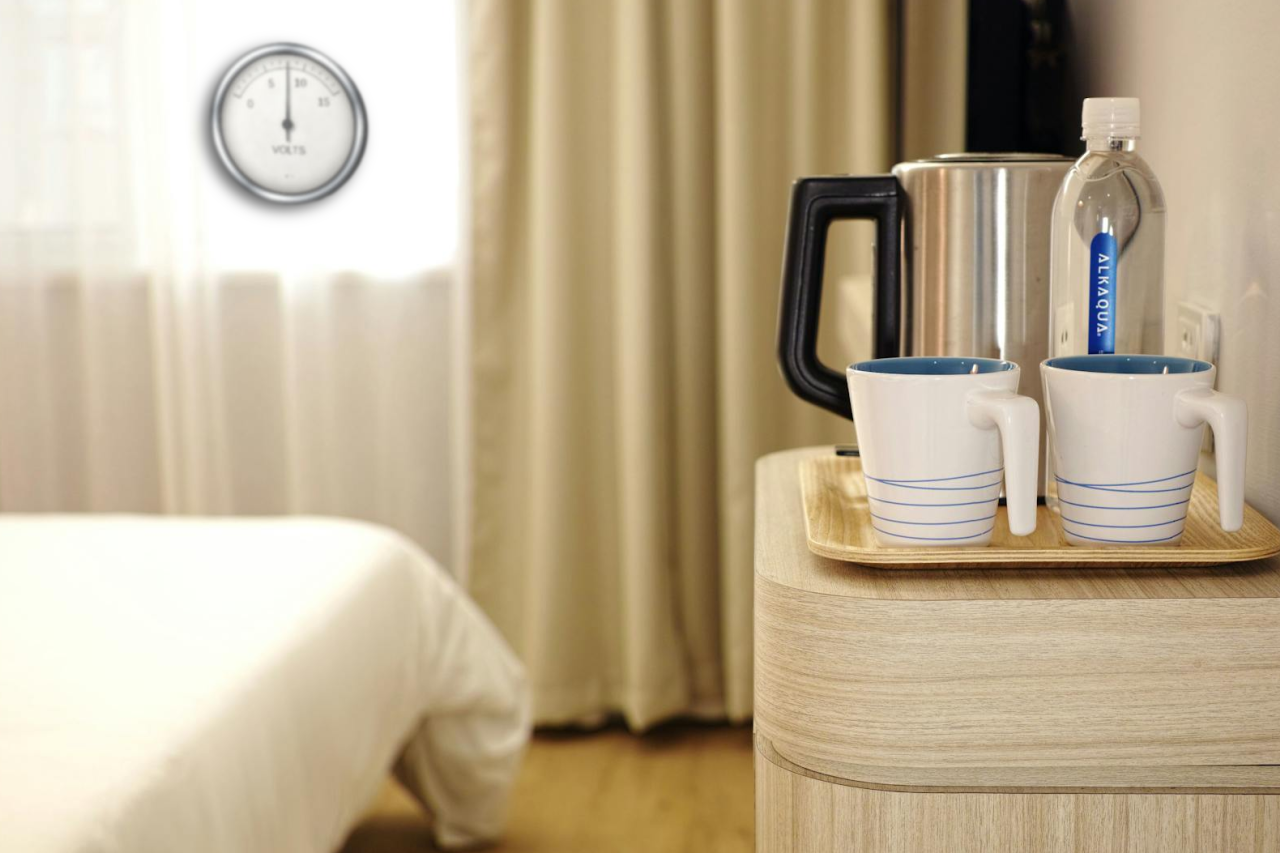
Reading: 8 V
